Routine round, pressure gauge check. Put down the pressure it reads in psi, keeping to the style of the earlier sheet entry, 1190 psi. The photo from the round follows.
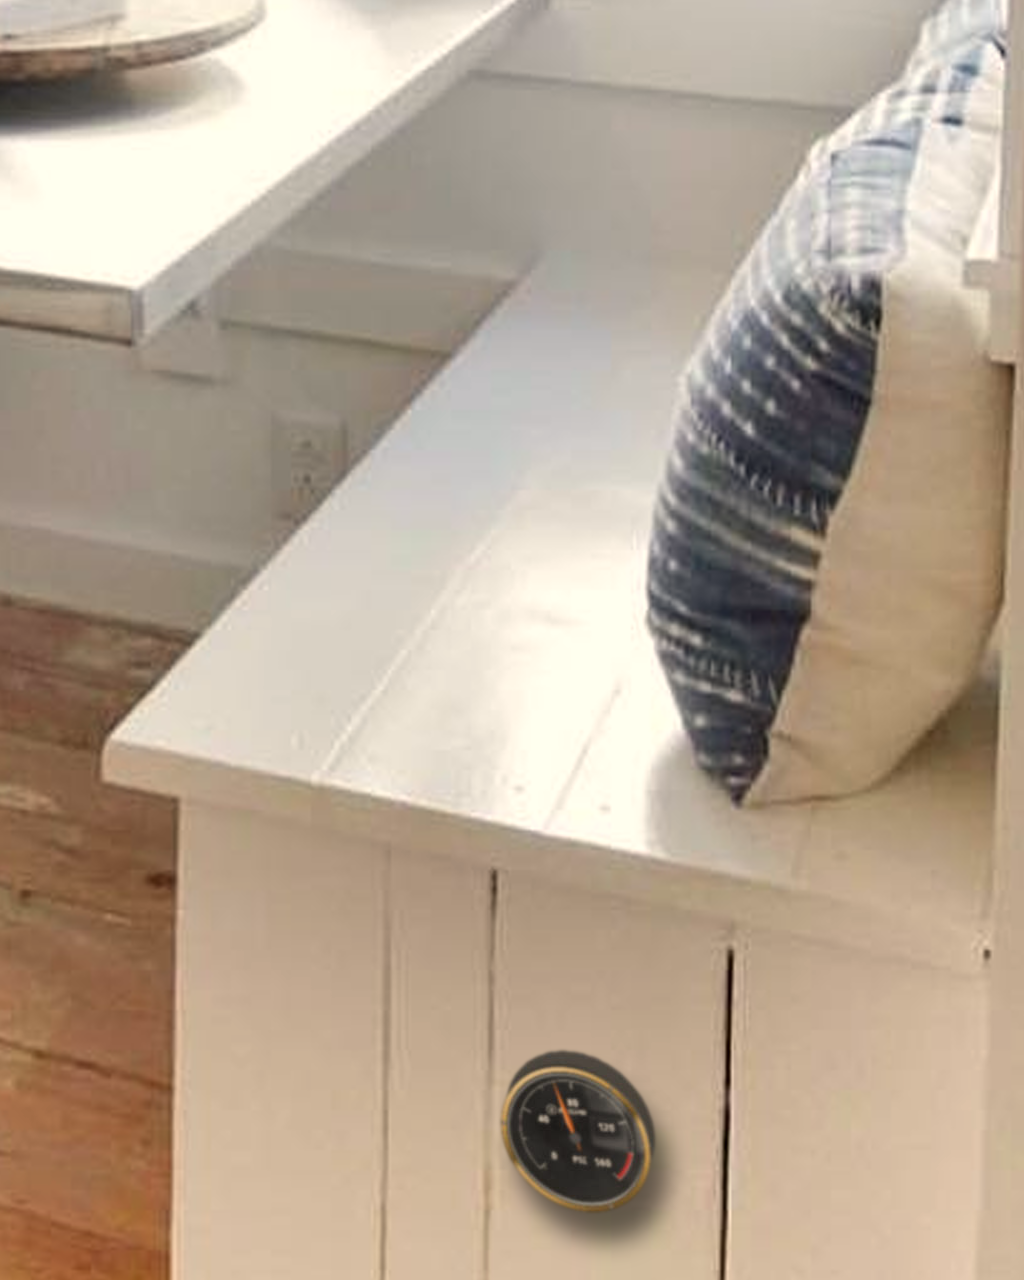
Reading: 70 psi
